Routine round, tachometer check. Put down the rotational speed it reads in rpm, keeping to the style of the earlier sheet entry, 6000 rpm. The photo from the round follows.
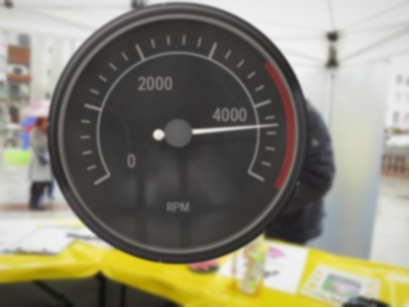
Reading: 4300 rpm
